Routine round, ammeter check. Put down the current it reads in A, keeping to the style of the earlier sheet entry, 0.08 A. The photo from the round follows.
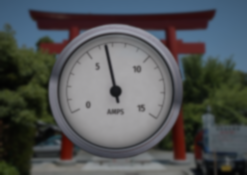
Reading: 6.5 A
